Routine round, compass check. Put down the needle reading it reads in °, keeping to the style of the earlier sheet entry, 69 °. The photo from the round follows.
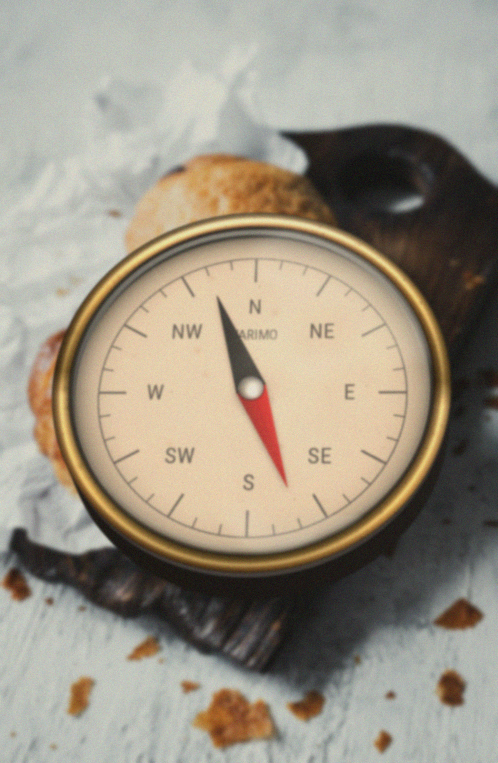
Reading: 160 °
